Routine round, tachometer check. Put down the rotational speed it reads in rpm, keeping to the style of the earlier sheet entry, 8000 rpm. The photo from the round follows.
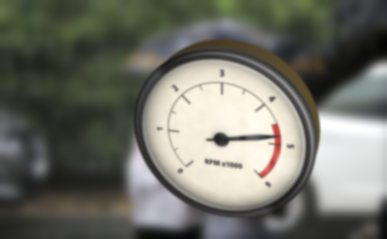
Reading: 4750 rpm
